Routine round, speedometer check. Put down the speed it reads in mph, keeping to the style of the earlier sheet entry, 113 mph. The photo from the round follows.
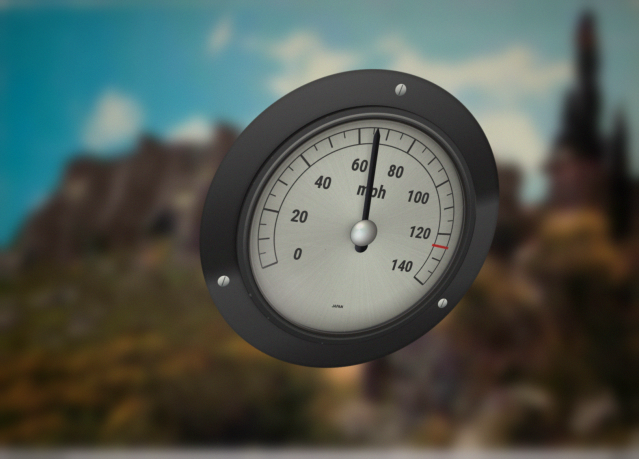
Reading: 65 mph
